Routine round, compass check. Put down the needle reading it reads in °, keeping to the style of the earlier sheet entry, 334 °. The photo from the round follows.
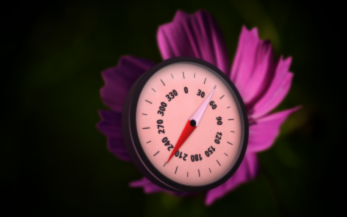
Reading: 225 °
